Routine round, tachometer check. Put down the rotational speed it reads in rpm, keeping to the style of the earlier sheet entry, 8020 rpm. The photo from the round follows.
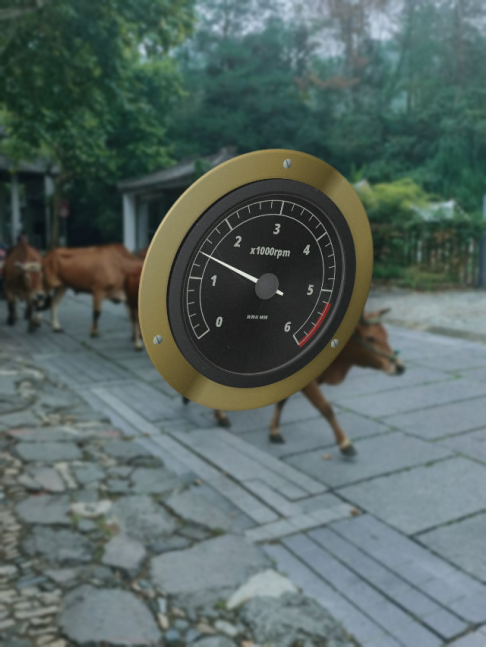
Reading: 1400 rpm
